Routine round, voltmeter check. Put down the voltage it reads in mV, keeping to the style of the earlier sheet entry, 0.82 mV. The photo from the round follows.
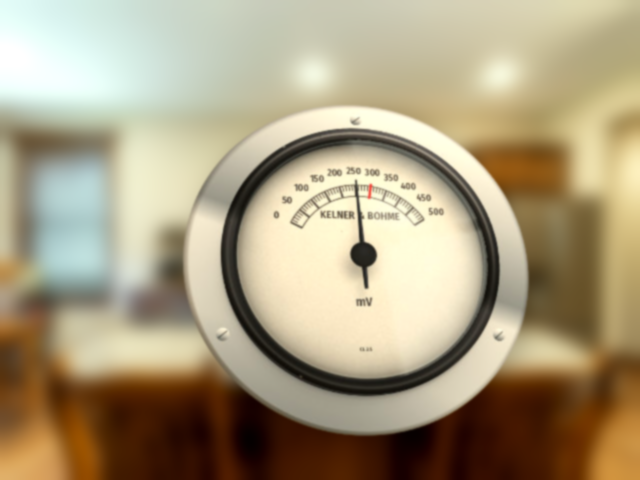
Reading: 250 mV
